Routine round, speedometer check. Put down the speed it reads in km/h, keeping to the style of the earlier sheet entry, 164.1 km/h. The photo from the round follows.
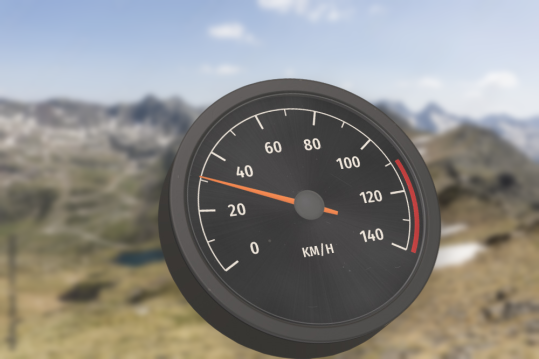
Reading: 30 km/h
